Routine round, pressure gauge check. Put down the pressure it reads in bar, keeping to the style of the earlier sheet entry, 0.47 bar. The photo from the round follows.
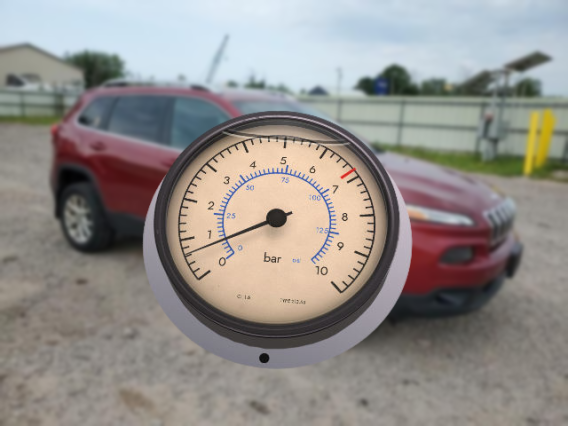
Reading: 0.6 bar
